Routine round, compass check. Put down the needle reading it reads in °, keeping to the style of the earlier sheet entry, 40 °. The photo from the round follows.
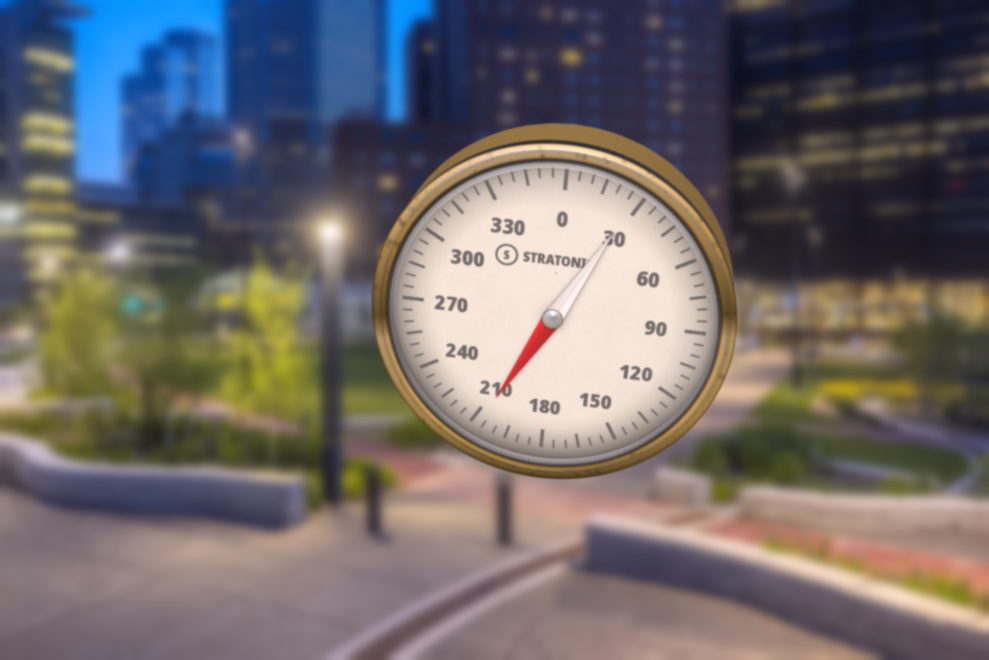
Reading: 207.5 °
